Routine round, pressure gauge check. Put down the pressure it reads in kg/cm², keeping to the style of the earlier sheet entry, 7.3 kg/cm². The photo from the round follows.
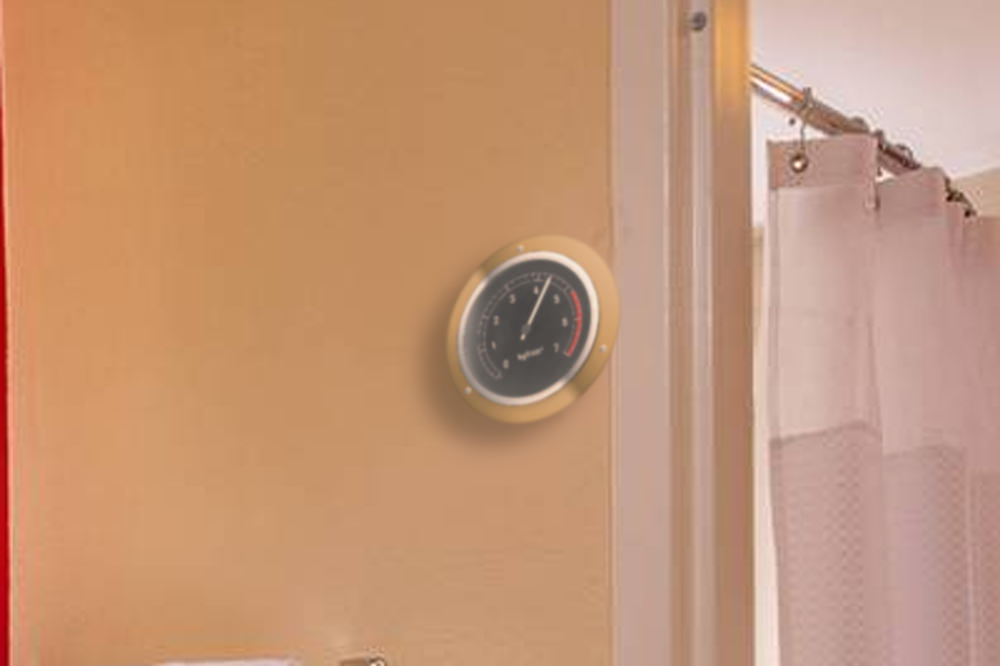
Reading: 4.4 kg/cm²
